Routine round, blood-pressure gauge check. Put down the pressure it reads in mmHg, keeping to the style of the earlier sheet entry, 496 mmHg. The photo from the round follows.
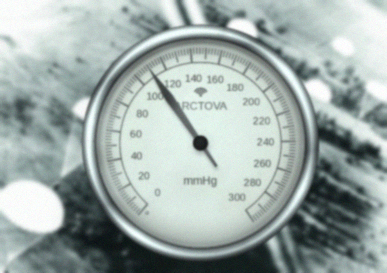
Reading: 110 mmHg
